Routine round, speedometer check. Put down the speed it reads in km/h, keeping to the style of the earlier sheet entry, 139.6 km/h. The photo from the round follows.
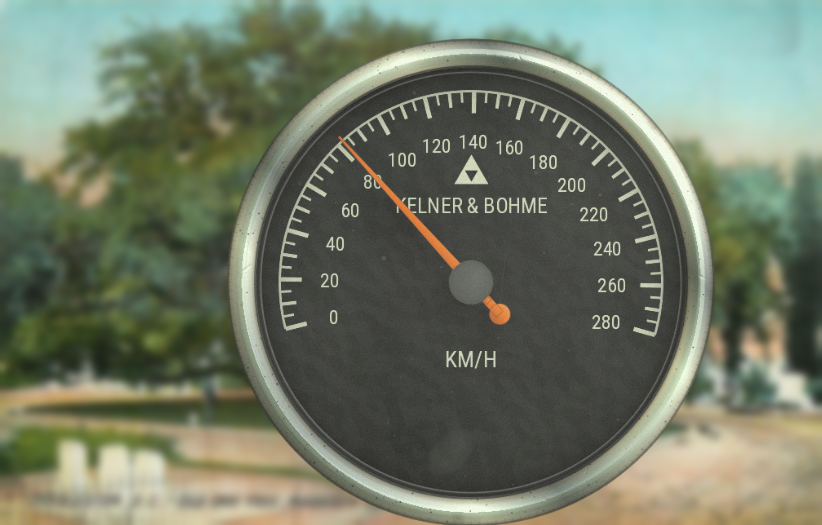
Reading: 82.5 km/h
